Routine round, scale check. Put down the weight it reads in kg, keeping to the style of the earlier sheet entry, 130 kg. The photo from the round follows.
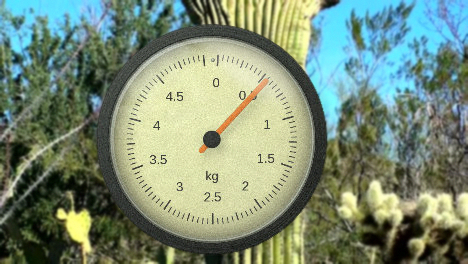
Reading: 0.55 kg
